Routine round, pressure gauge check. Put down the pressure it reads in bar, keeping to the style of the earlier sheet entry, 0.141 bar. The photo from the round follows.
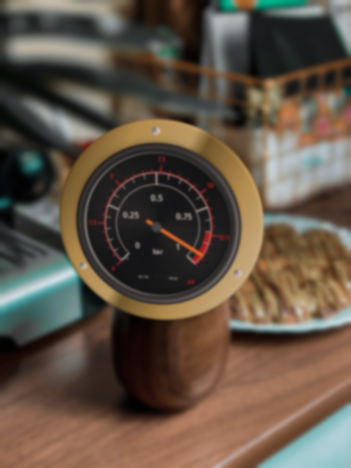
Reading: 0.95 bar
